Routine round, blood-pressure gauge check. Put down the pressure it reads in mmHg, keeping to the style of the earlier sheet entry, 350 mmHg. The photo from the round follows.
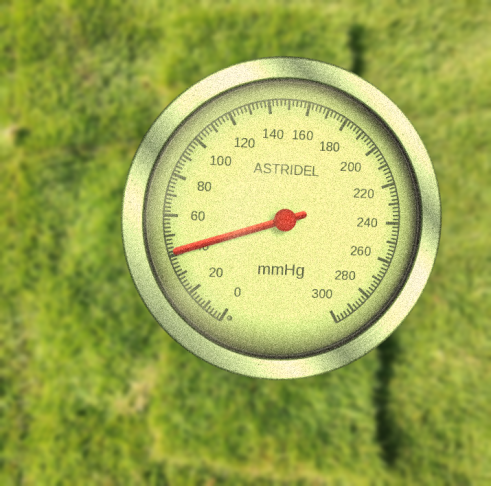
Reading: 42 mmHg
